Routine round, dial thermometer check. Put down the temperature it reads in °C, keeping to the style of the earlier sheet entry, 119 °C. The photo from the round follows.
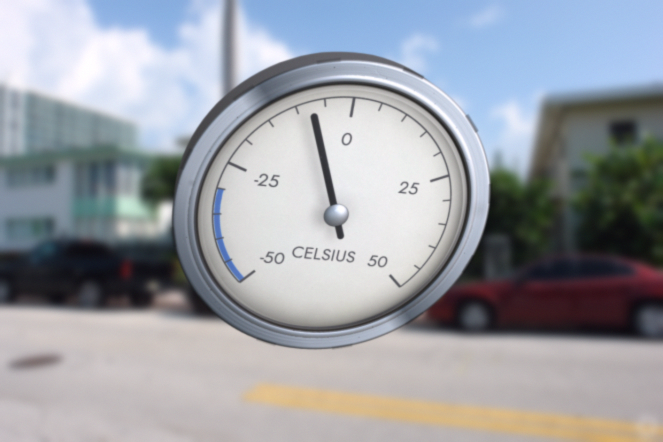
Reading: -7.5 °C
